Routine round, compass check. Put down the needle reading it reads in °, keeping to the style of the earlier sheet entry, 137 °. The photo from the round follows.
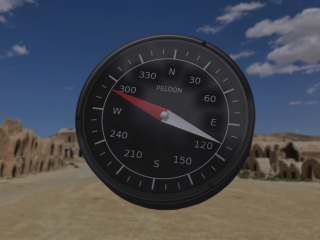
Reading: 290 °
